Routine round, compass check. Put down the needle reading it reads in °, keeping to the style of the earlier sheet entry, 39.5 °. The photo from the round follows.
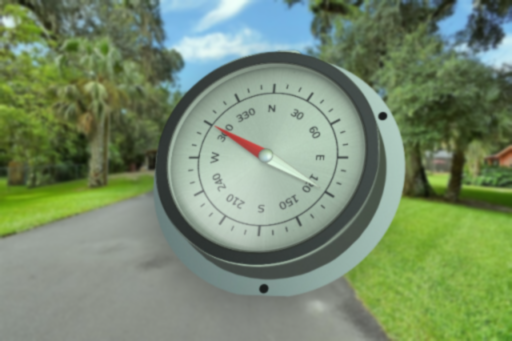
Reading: 300 °
